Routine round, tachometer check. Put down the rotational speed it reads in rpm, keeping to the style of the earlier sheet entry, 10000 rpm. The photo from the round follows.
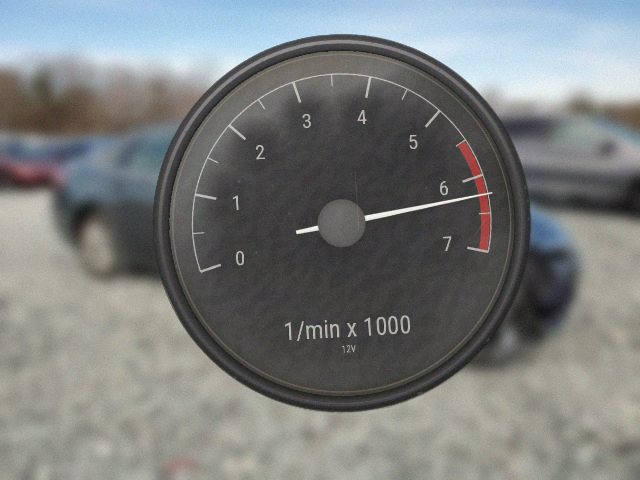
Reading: 6250 rpm
